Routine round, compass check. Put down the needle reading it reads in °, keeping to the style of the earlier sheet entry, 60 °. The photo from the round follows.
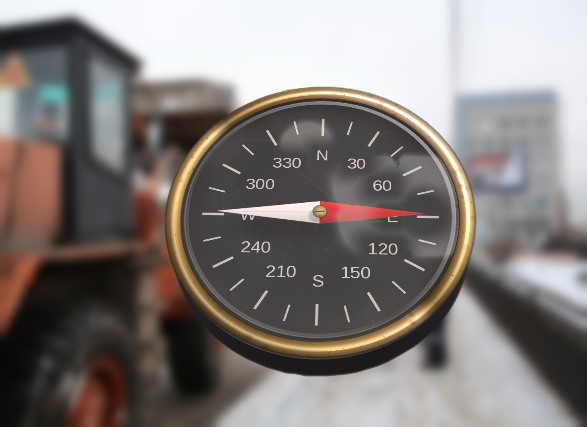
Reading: 90 °
